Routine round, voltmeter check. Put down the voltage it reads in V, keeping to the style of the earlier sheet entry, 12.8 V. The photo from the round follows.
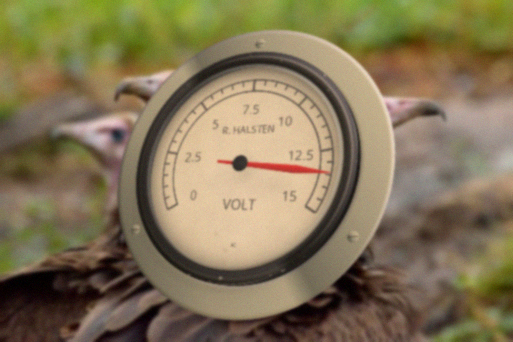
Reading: 13.5 V
